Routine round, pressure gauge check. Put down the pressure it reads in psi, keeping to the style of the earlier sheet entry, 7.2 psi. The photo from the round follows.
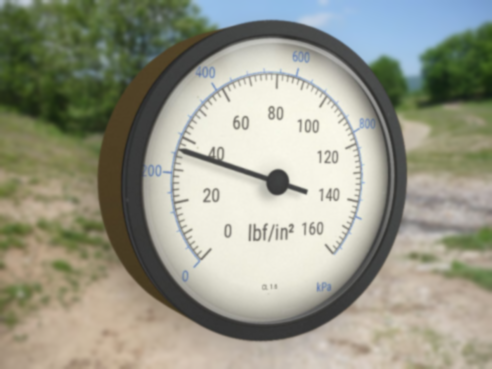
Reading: 36 psi
